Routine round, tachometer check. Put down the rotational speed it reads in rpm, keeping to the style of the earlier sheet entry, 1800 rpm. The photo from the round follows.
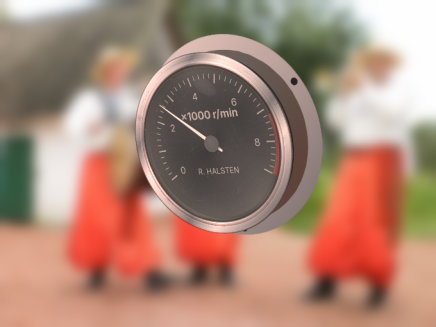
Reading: 2600 rpm
